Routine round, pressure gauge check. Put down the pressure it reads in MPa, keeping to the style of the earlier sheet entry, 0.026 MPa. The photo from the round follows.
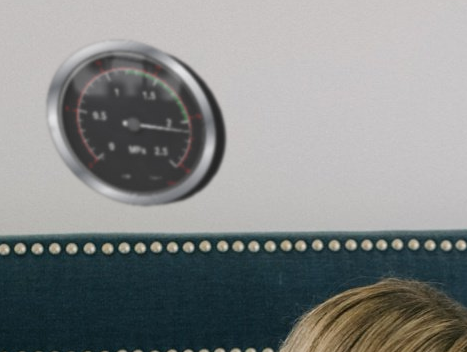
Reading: 2.1 MPa
